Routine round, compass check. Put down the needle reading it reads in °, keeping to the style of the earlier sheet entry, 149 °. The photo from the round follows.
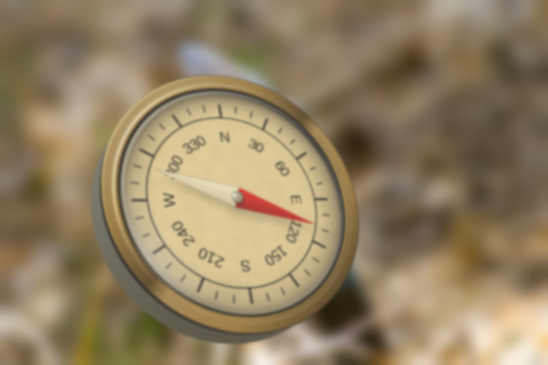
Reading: 110 °
